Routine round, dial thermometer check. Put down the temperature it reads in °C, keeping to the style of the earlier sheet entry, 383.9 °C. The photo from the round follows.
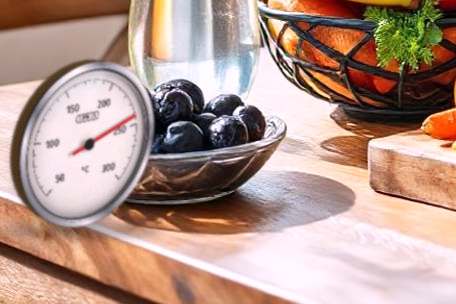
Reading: 240 °C
